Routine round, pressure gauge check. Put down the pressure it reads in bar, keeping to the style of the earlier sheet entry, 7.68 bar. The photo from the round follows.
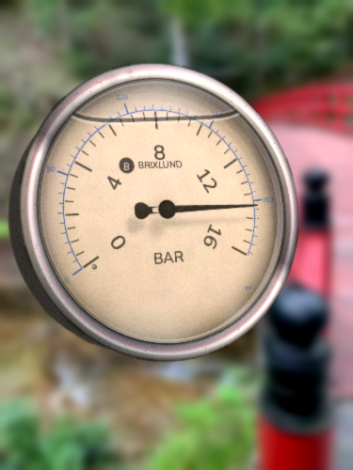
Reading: 14 bar
